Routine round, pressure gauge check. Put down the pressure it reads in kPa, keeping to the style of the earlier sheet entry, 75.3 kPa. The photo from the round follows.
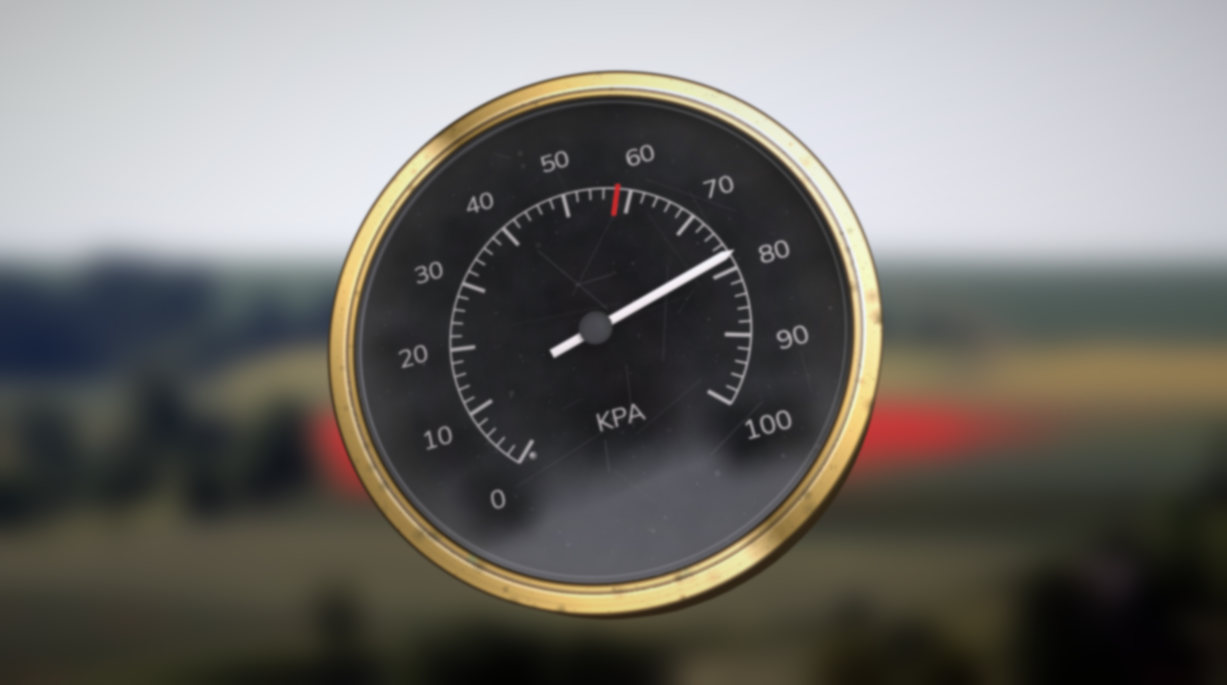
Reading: 78 kPa
